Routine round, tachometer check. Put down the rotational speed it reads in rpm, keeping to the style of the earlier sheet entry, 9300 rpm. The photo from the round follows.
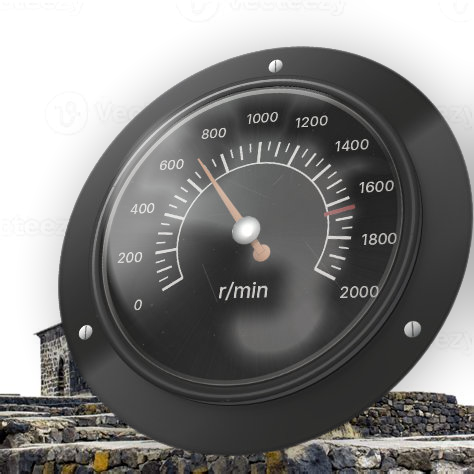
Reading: 700 rpm
